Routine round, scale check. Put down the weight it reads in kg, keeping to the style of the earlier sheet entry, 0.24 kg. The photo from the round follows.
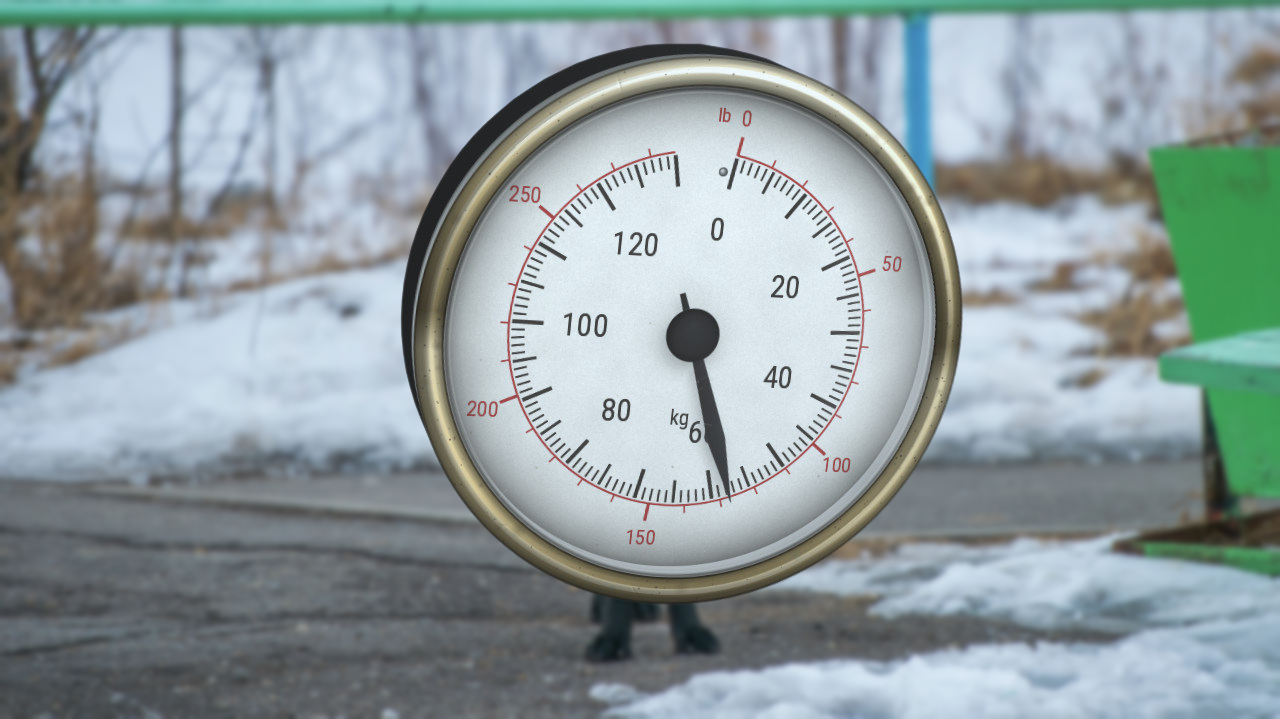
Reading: 58 kg
